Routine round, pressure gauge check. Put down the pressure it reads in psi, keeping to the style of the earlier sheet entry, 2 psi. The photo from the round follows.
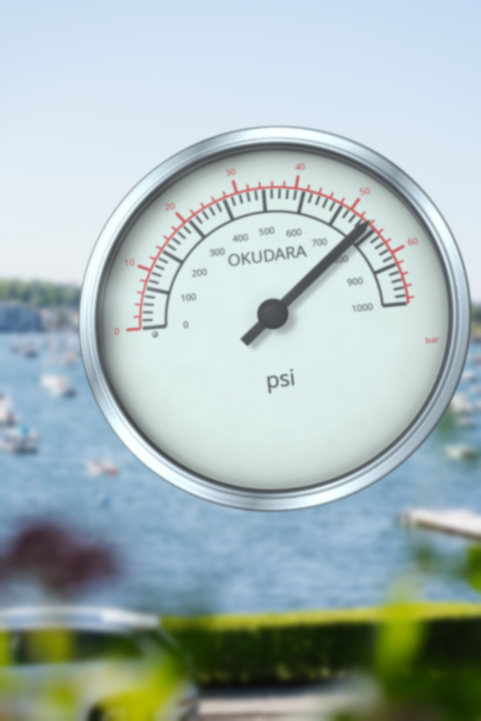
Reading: 780 psi
